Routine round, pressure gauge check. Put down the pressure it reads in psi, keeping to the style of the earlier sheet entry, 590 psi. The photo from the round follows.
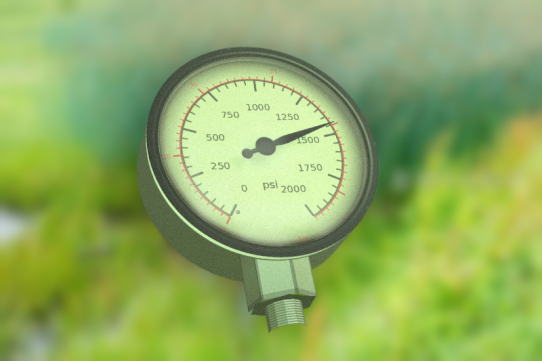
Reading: 1450 psi
